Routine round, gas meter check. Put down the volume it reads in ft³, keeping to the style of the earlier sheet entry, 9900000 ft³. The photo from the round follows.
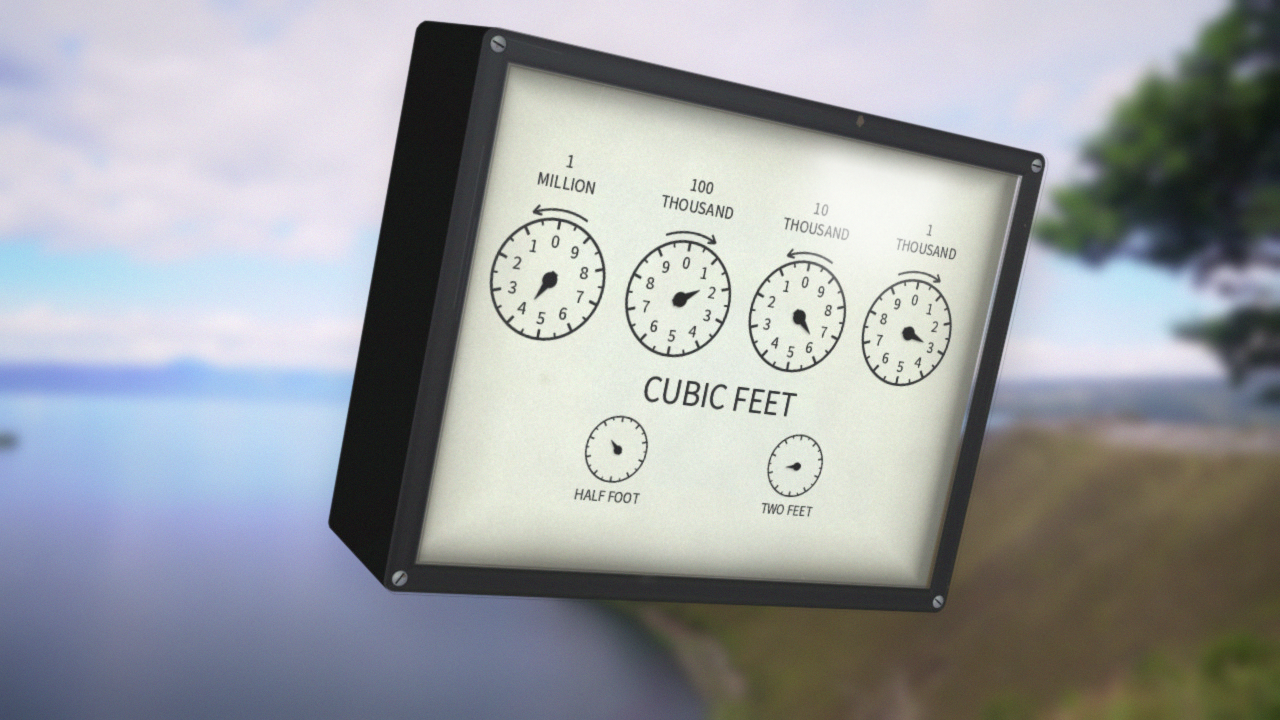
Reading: 416300 ft³
